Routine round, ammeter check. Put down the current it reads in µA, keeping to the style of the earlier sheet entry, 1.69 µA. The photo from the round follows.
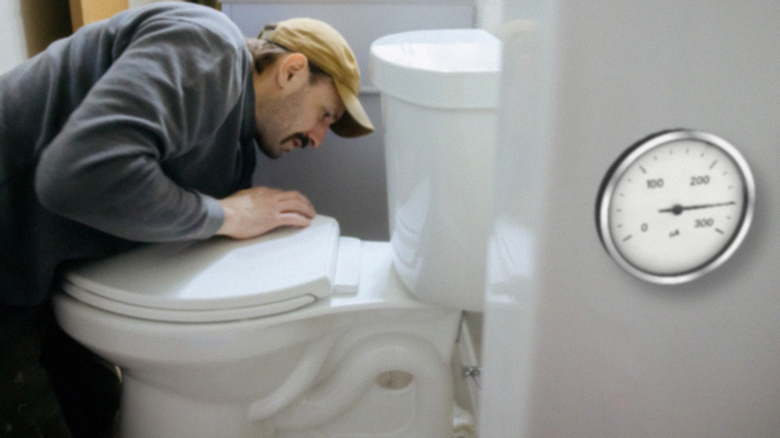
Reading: 260 µA
